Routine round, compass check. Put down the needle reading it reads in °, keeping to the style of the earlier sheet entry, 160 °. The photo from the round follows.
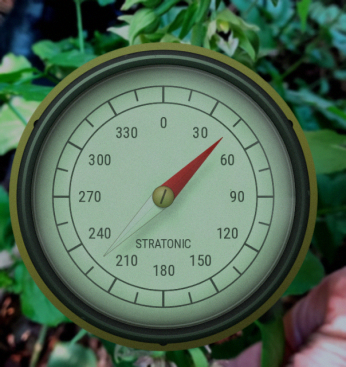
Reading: 45 °
